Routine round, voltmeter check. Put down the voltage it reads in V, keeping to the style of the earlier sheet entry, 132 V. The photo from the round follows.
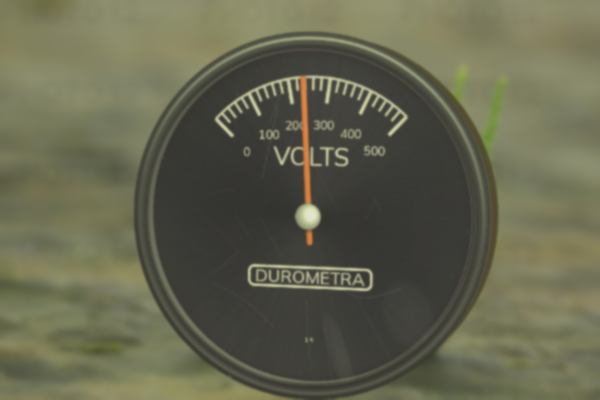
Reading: 240 V
